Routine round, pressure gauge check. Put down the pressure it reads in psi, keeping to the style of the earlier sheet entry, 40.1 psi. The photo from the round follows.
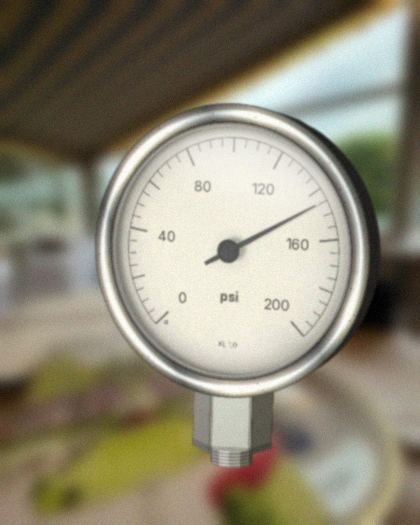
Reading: 145 psi
